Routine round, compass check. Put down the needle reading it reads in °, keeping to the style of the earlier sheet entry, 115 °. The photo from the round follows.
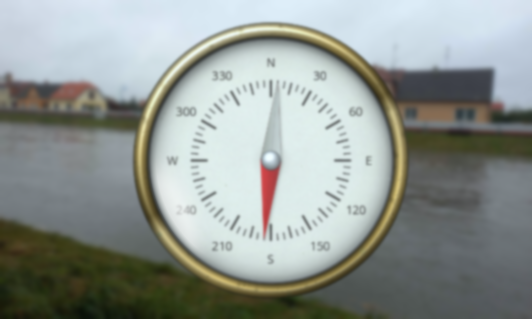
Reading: 185 °
